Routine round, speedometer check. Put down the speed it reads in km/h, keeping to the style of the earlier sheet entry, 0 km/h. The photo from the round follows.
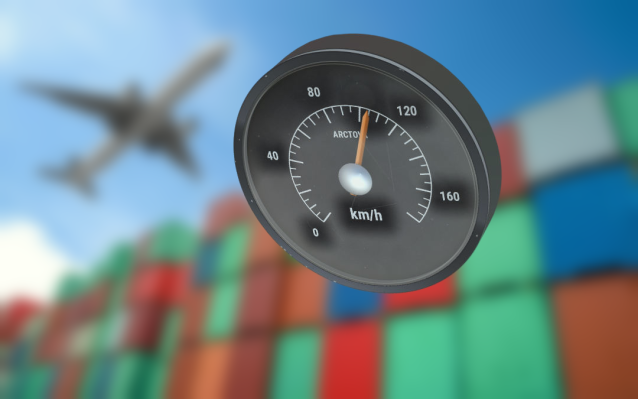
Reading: 105 km/h
